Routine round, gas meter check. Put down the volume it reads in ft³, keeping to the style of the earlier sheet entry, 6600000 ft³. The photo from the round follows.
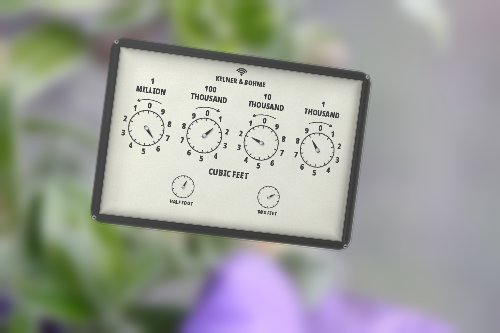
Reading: 611900 ft³
